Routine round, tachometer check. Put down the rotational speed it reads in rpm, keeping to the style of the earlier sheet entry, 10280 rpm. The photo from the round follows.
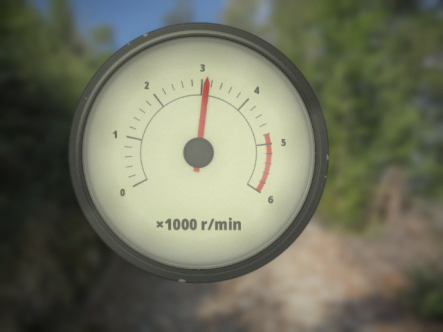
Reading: 3100 rpm
